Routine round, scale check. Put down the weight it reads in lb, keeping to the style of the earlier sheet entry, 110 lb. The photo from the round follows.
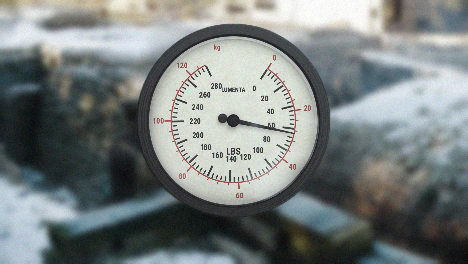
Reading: 64 lb
